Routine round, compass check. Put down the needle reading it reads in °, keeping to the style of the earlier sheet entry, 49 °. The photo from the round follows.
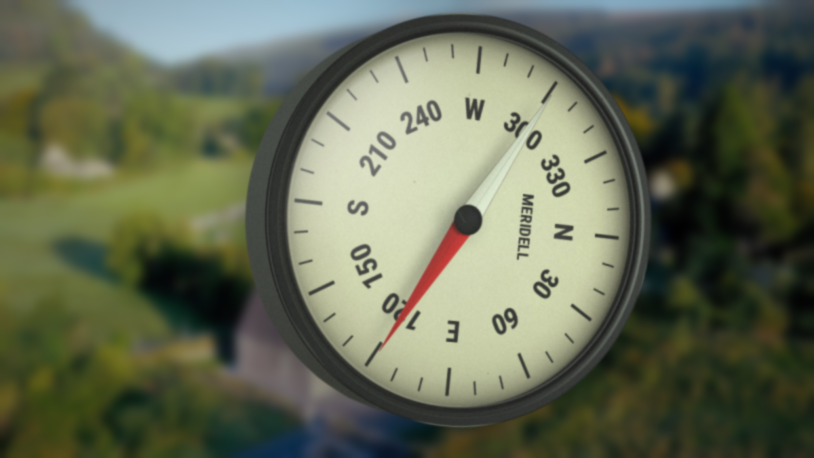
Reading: 120 °
